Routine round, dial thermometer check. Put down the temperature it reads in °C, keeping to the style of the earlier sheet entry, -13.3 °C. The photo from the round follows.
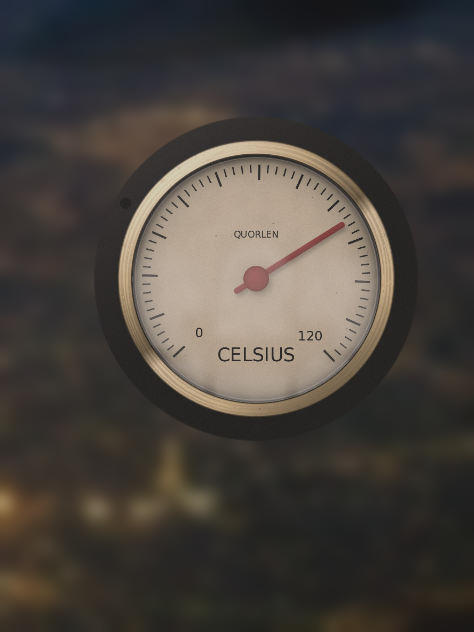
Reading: 85 °C
